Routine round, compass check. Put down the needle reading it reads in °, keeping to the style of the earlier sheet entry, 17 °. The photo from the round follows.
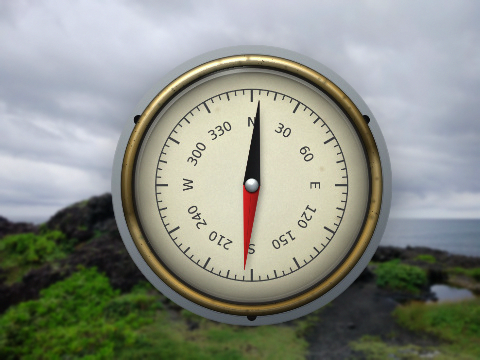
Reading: 185 °
